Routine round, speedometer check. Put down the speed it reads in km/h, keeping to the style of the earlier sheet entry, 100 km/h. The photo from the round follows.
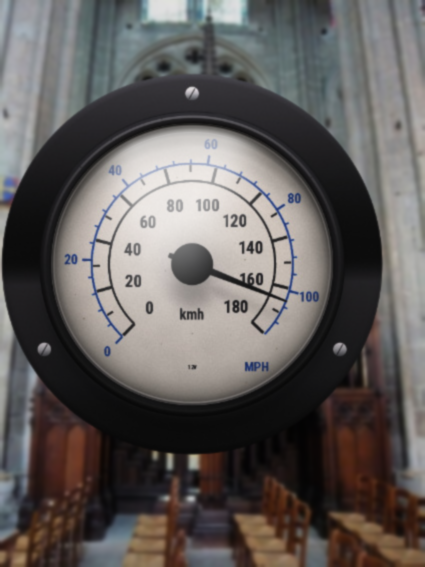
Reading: 165 km/h
